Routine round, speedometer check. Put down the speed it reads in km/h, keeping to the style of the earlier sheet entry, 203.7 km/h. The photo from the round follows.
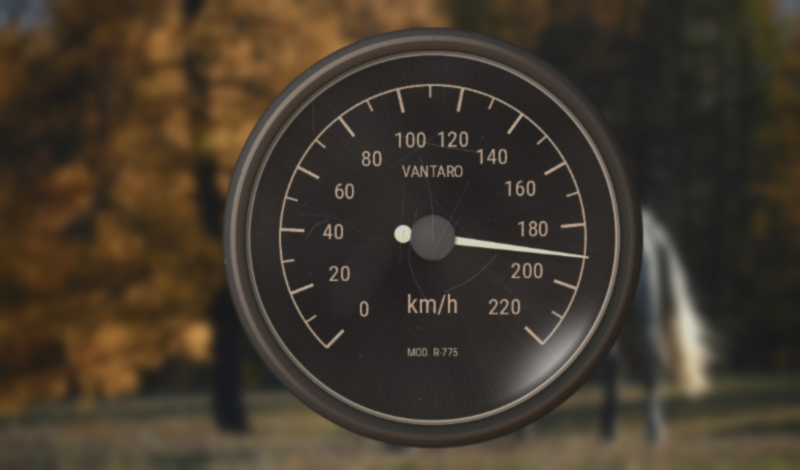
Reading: 190 km/h
